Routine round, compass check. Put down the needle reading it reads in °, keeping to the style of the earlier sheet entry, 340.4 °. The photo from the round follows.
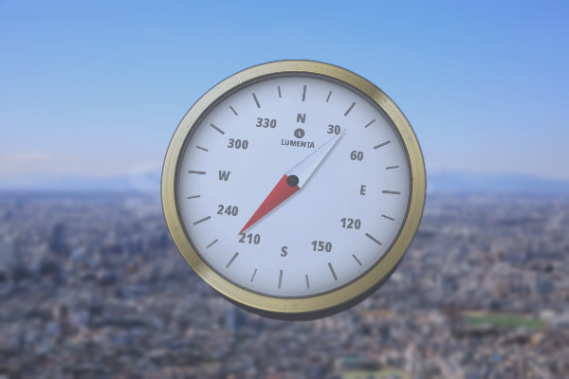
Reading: 217.5 °
